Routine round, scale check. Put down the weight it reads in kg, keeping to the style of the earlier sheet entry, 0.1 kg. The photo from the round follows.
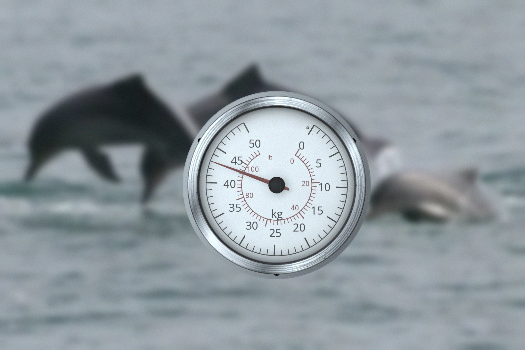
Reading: 43 kg
